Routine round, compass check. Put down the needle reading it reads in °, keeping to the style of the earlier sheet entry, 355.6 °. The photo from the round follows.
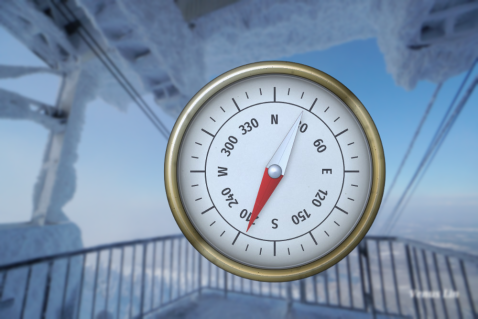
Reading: 205 °
